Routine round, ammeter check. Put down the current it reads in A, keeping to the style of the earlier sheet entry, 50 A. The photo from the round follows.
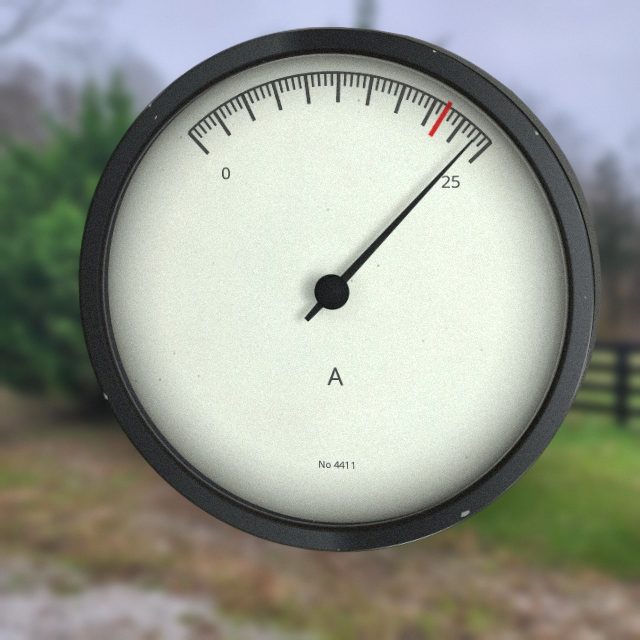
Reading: 24 A
